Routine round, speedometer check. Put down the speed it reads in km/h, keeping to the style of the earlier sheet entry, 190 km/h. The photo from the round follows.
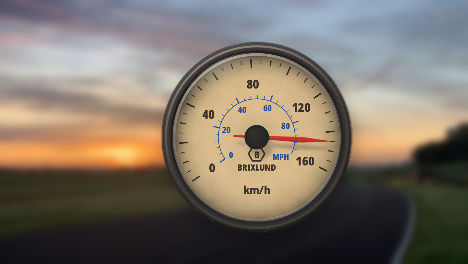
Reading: 145 km/h
